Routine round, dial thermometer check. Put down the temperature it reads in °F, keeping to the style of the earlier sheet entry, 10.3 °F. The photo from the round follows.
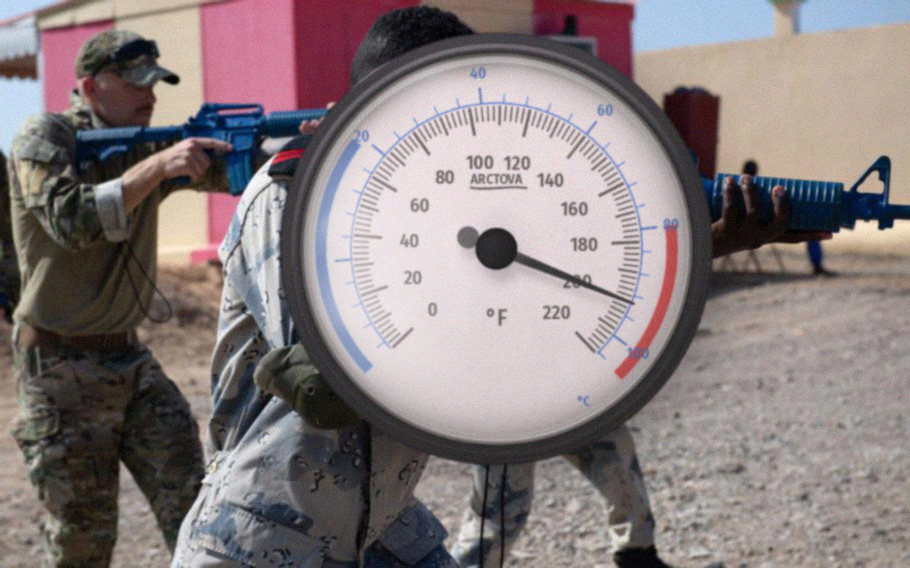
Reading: 200 °F
